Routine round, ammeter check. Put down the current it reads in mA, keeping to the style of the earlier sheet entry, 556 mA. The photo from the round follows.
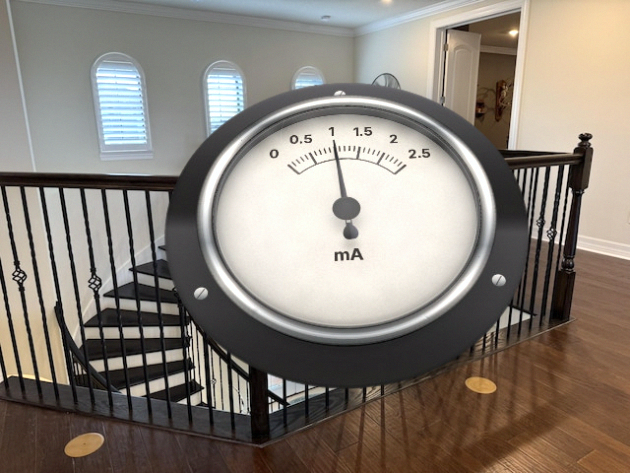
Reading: 1 mA
